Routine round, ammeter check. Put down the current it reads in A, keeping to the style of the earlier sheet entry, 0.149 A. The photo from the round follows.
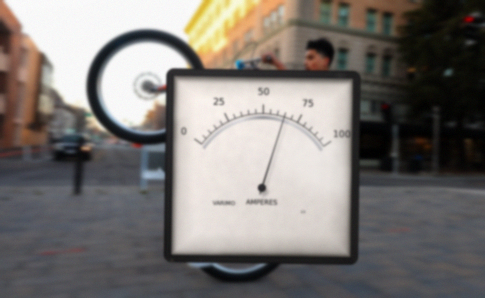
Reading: 65 A
